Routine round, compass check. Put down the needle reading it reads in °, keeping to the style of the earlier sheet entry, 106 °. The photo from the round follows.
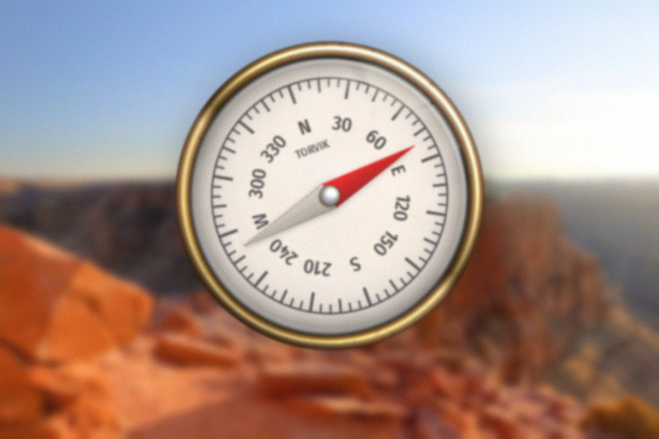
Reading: 80 °
